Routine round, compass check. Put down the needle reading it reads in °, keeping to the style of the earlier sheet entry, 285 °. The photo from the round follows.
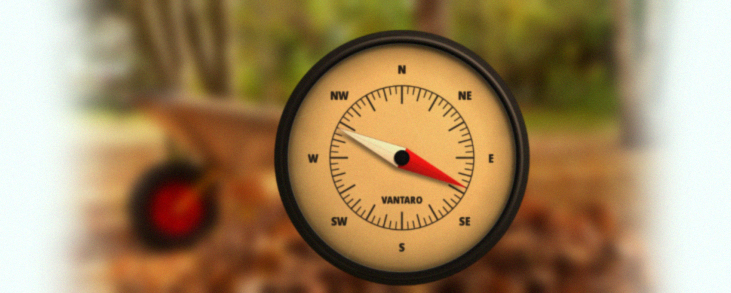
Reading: 115 °
